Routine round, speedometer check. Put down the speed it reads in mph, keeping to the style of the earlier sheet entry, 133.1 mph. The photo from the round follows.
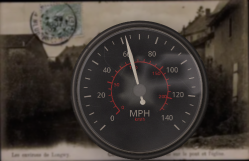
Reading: 62.5 mph
